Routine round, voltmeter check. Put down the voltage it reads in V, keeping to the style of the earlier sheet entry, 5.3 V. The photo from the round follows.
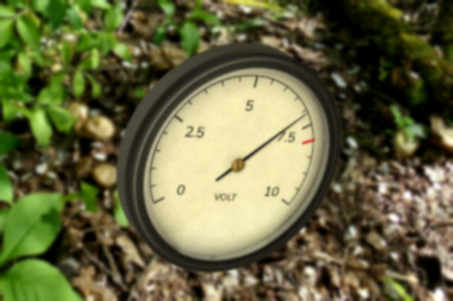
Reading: 7 V
